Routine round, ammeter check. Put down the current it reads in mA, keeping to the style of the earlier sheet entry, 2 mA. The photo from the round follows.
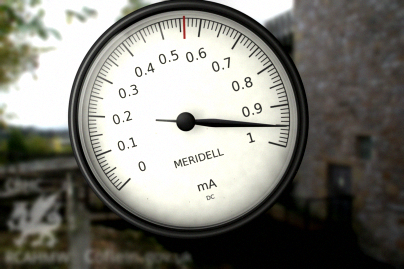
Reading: 0.95 mA
